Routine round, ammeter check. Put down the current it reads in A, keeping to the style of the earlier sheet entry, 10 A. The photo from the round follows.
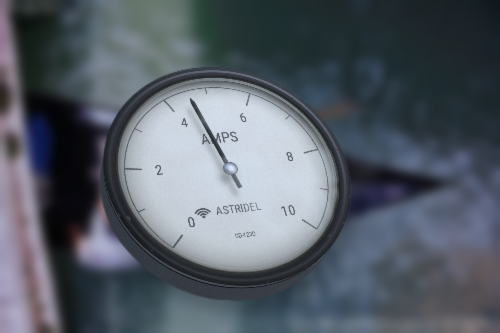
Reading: 4.5 A
